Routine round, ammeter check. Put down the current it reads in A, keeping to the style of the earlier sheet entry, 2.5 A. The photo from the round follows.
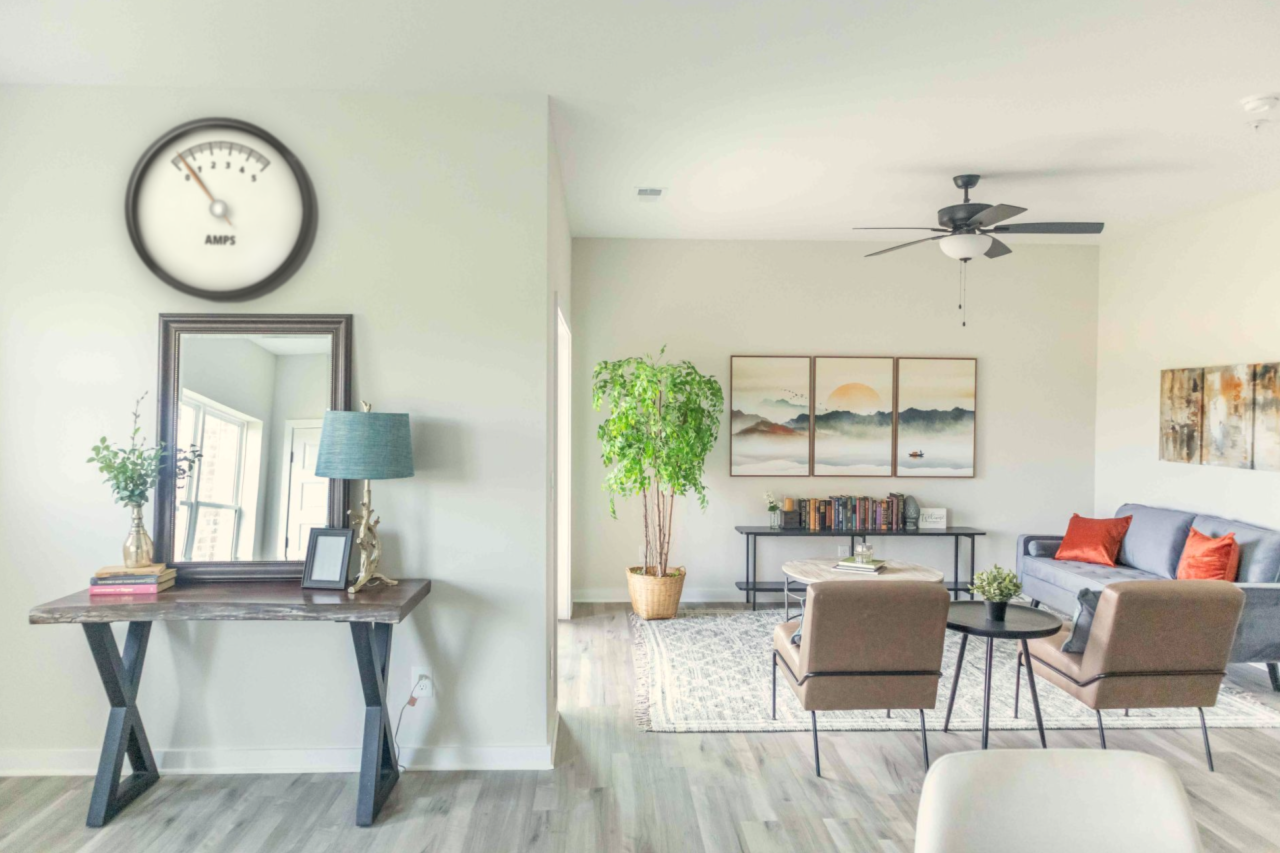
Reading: 0.5 A
